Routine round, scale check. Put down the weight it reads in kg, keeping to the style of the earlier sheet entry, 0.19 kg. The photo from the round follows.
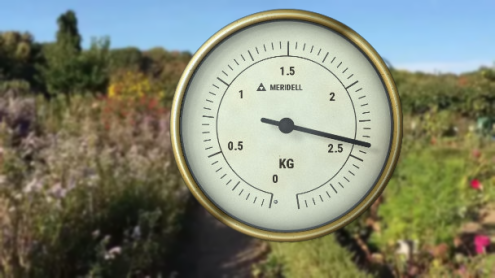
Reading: 2.4 kg
